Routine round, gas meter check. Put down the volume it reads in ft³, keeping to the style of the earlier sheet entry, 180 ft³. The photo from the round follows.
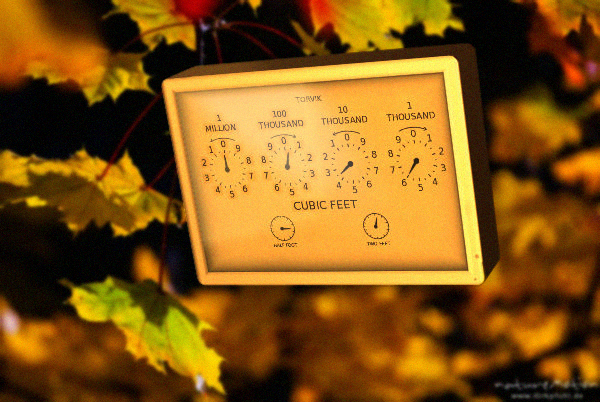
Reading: 3600 ft³
